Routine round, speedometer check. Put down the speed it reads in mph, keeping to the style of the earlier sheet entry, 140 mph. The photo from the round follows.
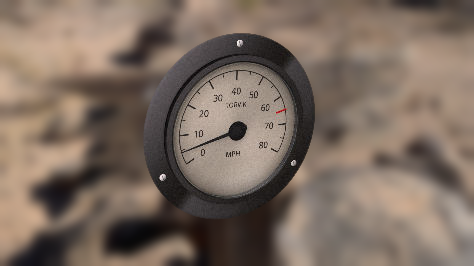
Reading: 5 mph
